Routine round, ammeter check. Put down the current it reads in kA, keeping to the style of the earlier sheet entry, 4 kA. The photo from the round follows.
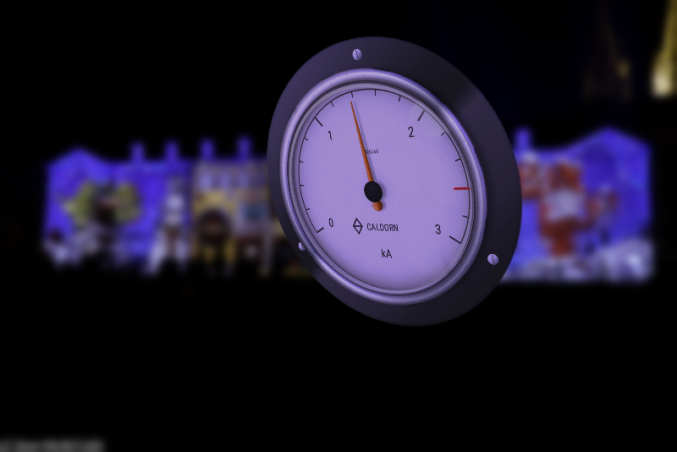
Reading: 1.4 kA
